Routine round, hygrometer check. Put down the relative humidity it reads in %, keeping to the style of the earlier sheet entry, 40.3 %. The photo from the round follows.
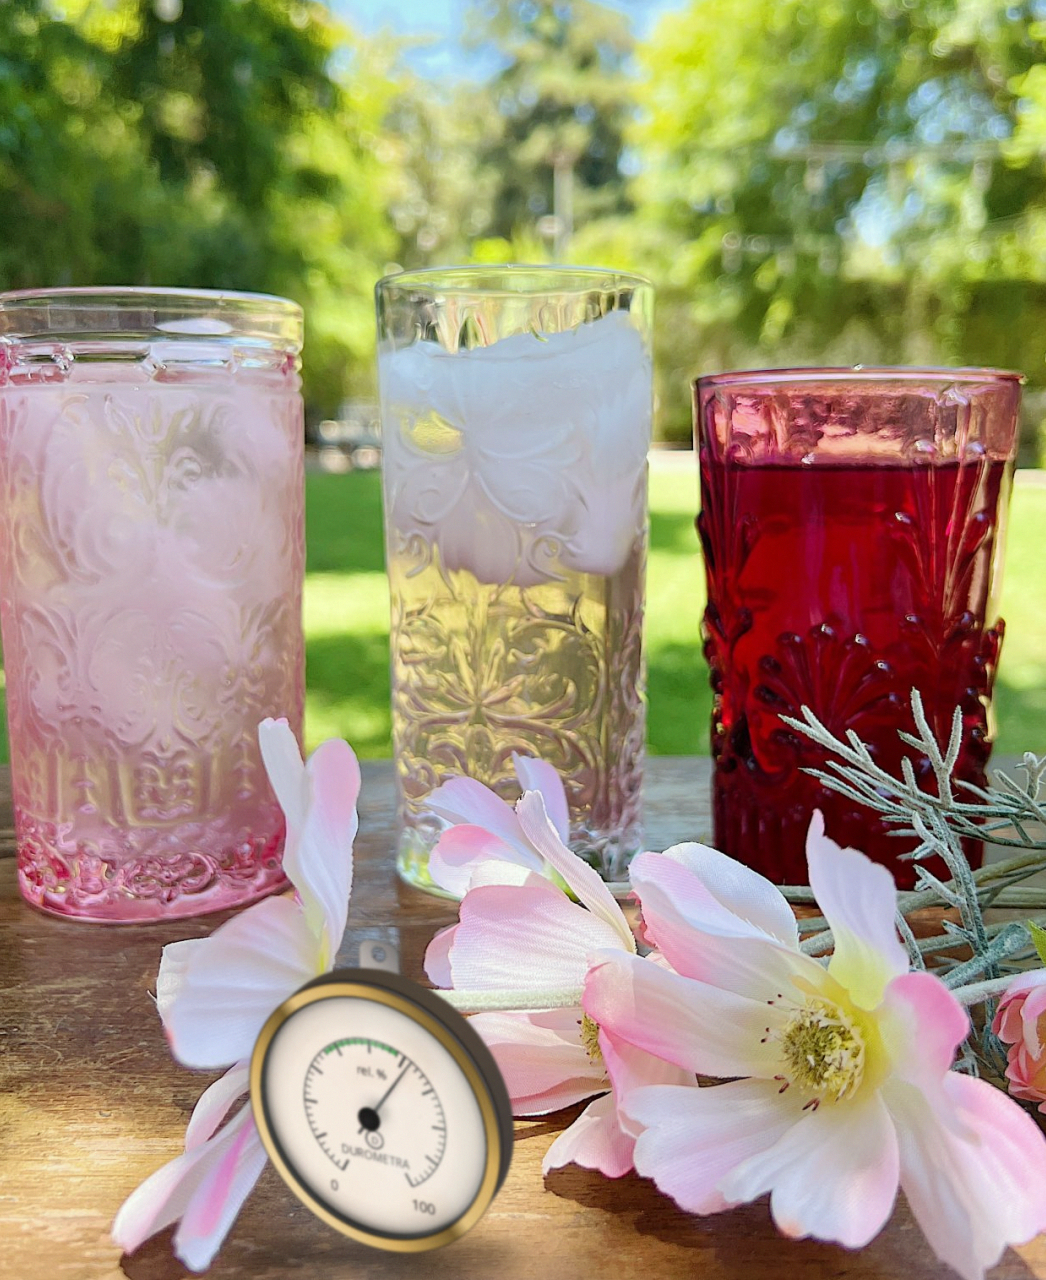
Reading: 62 %
